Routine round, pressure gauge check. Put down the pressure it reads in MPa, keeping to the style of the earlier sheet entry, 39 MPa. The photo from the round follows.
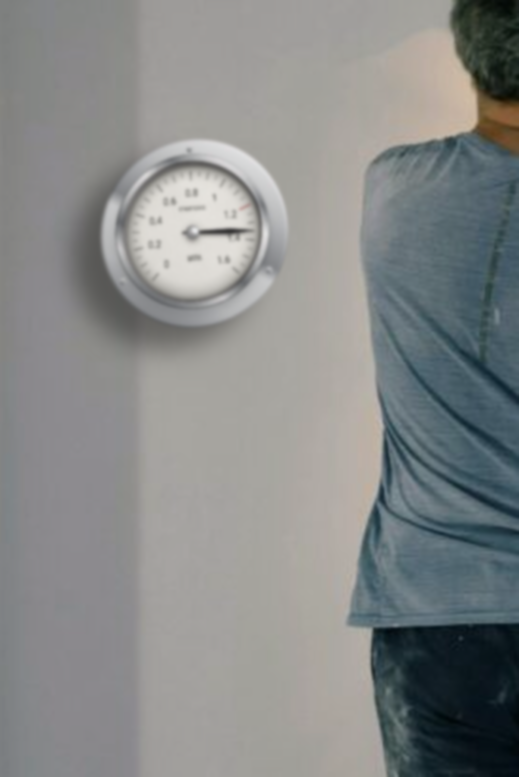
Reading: 1.35 MPa
